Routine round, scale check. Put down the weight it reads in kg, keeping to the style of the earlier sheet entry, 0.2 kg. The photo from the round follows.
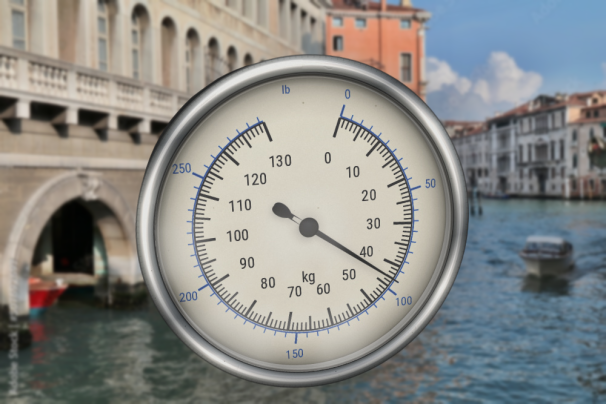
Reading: 43 kg
